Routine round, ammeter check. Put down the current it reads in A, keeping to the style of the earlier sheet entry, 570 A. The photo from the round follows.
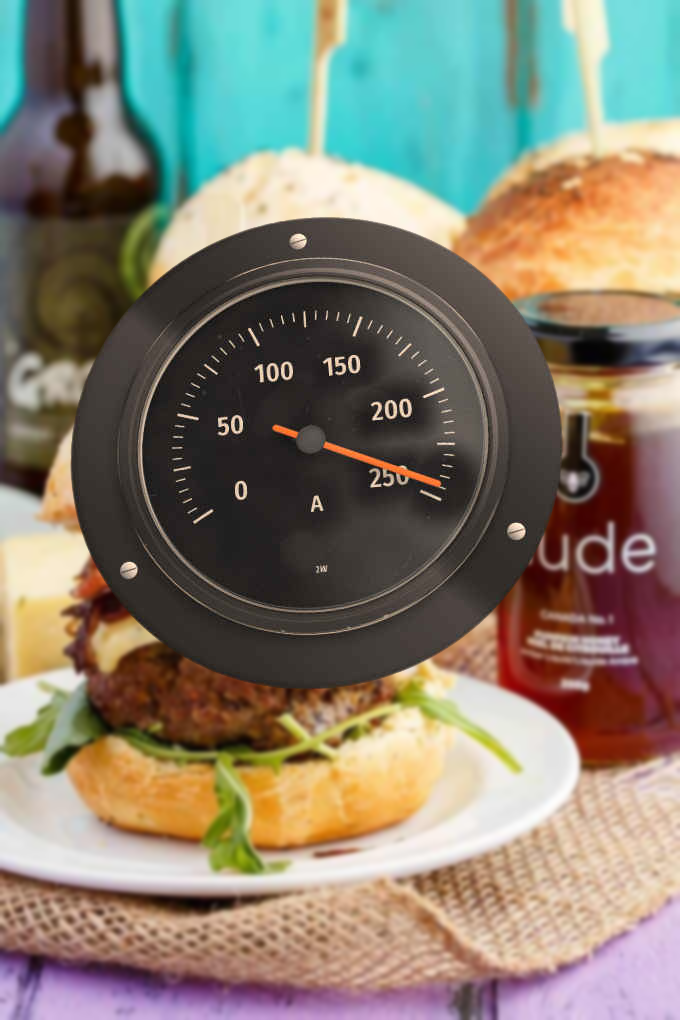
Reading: 245 A
